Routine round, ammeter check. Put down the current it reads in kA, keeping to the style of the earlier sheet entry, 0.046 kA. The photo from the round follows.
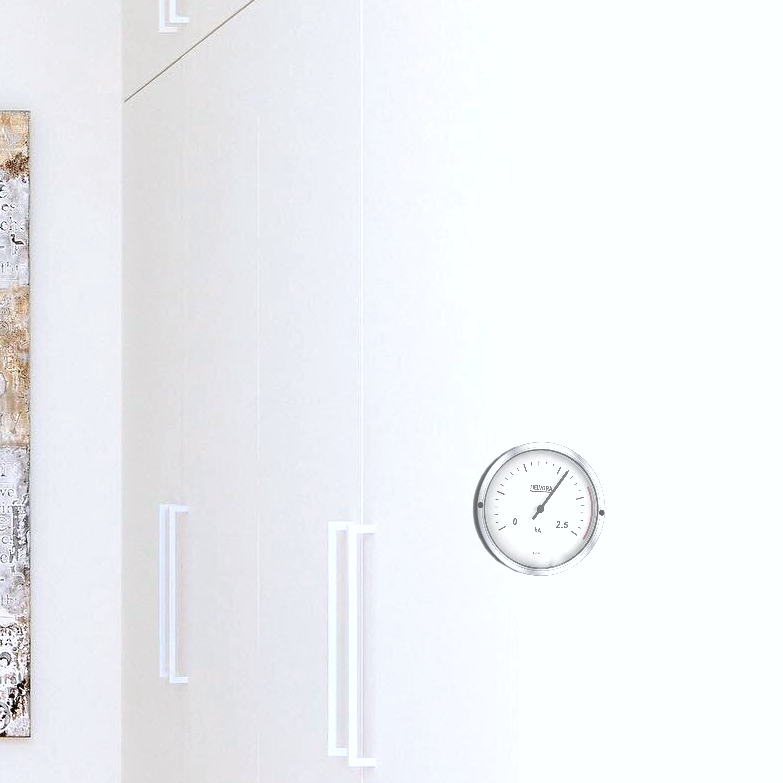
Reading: 1.6 kA
